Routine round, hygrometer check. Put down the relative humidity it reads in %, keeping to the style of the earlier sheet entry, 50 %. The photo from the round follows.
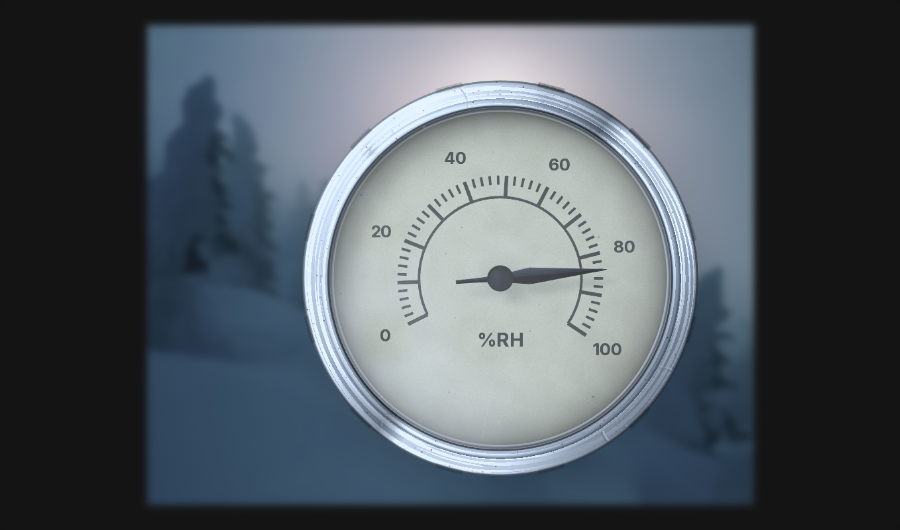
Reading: 84 %
